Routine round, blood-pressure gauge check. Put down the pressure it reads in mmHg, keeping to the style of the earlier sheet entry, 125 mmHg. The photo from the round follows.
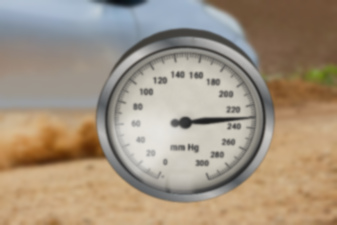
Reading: 230 mmHg
